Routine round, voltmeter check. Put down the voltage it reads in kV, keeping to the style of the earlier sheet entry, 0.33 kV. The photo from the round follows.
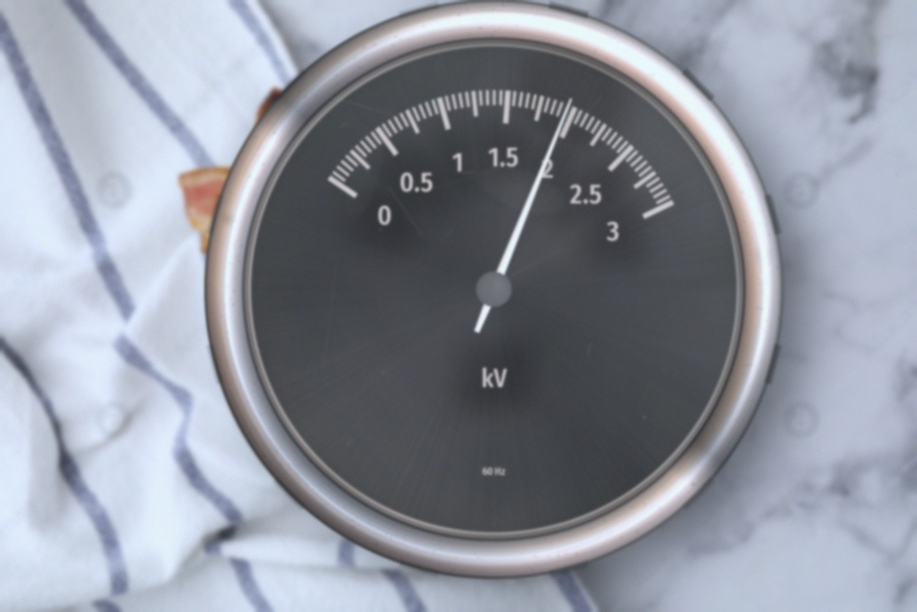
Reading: 1.95 kV
